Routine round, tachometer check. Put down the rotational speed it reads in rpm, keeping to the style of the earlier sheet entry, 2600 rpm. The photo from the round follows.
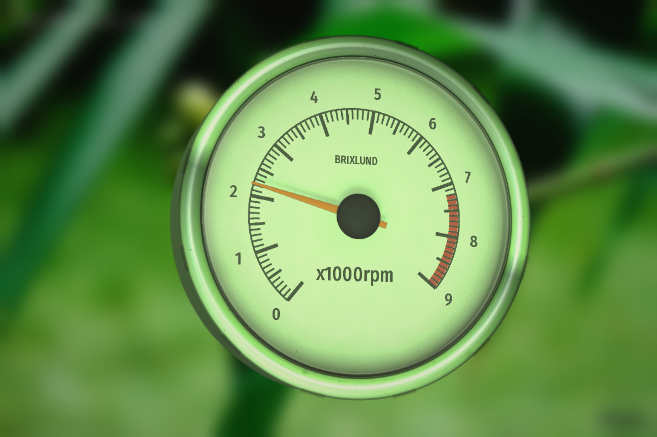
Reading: 2200 rpm
